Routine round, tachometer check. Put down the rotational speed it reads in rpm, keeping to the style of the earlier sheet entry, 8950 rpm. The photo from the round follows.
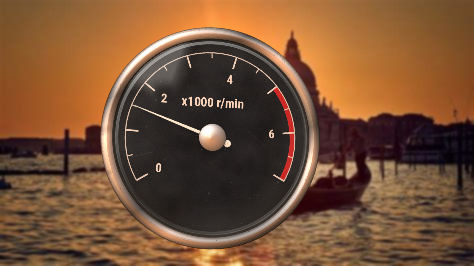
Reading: 1500 rpm
